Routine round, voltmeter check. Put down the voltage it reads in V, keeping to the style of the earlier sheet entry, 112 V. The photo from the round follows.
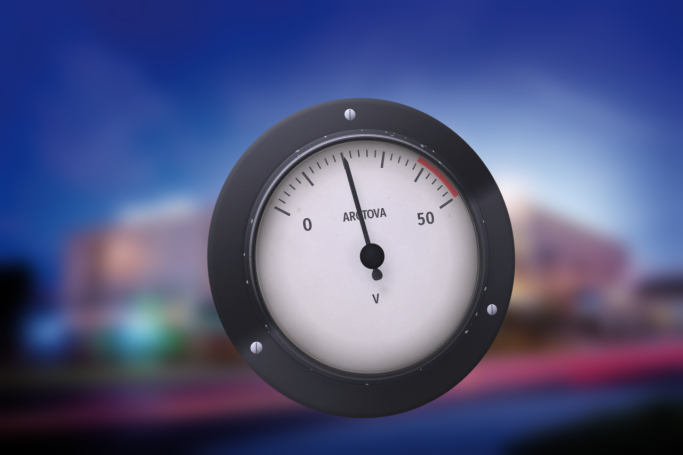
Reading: 20 V
